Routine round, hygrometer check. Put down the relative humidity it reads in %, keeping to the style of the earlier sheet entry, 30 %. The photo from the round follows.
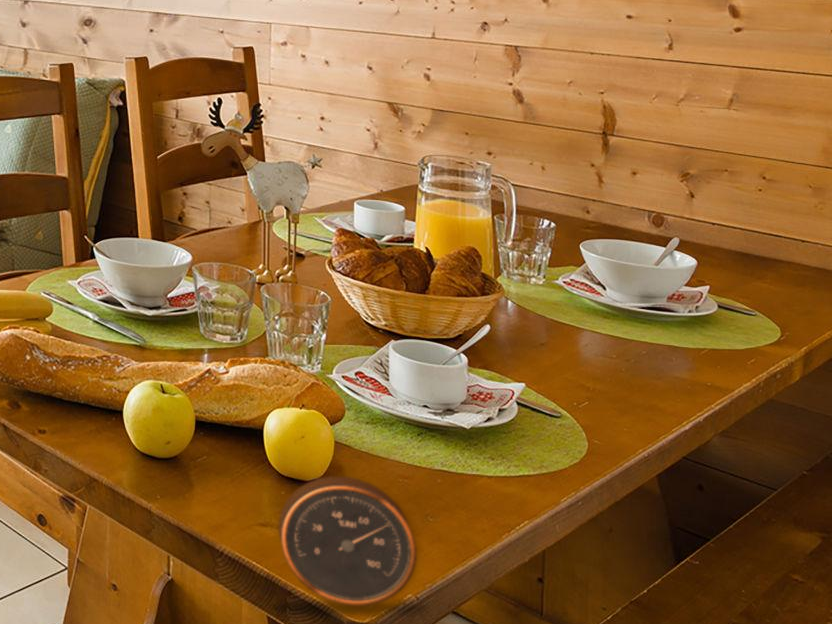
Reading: 70 %
